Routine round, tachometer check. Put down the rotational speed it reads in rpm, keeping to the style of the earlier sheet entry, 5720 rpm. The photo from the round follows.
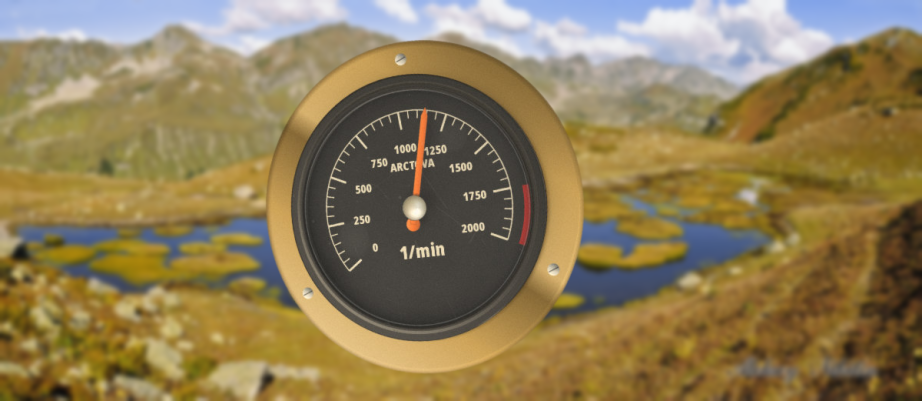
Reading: 1150 rpm
